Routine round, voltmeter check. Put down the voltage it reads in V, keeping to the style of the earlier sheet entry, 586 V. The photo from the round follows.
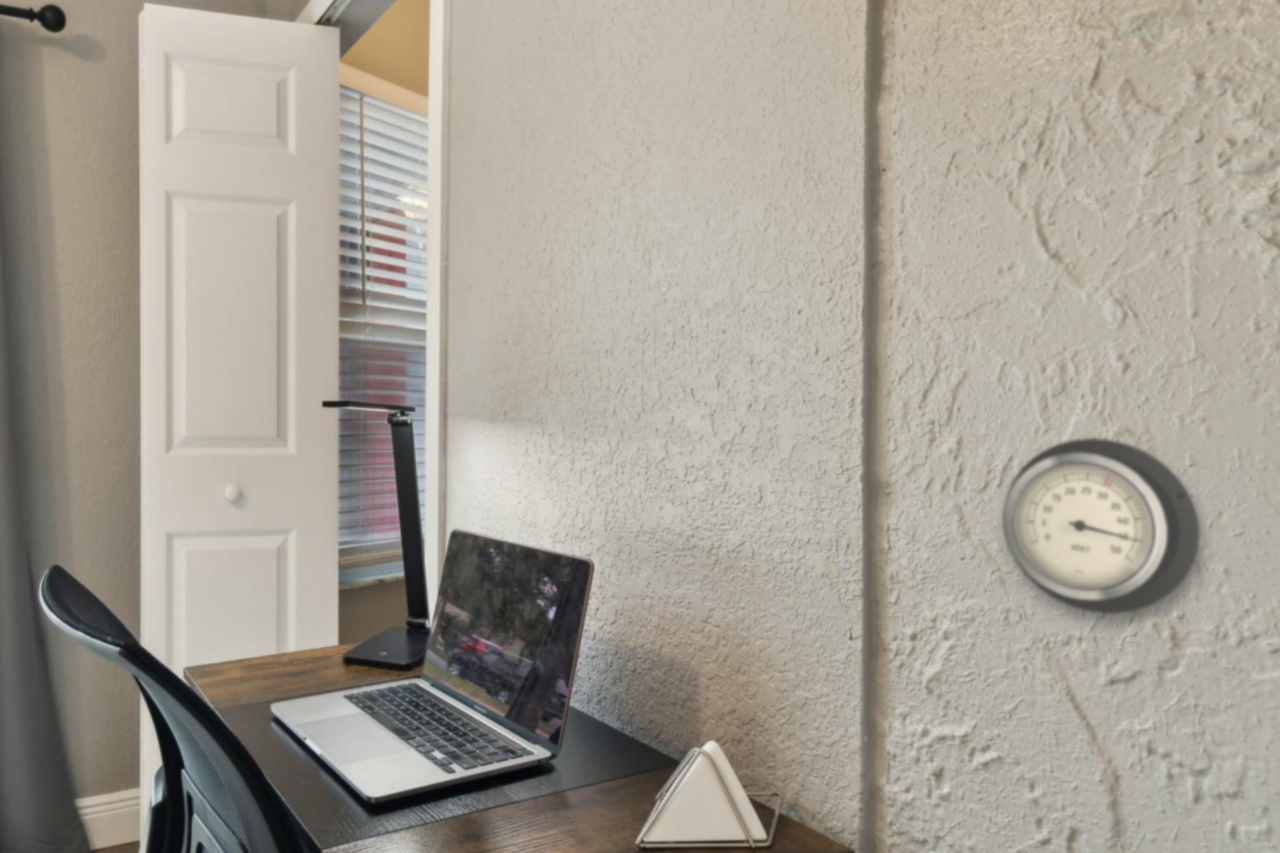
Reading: 45 V
